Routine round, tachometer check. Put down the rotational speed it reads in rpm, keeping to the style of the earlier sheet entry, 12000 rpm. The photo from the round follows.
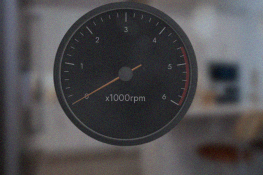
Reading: 0 rpm
